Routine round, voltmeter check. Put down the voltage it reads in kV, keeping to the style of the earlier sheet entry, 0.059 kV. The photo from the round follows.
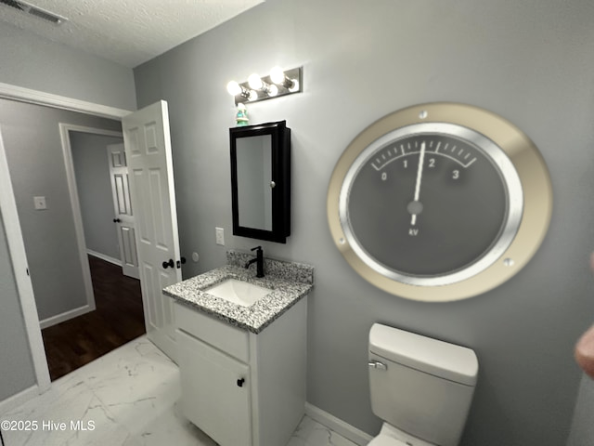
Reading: 1.6 kV
